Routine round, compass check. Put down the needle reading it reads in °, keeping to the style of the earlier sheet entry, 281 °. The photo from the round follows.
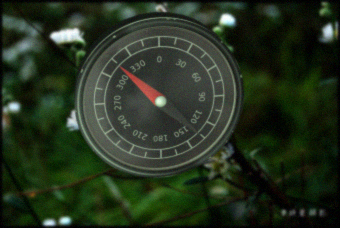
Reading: 315 °
